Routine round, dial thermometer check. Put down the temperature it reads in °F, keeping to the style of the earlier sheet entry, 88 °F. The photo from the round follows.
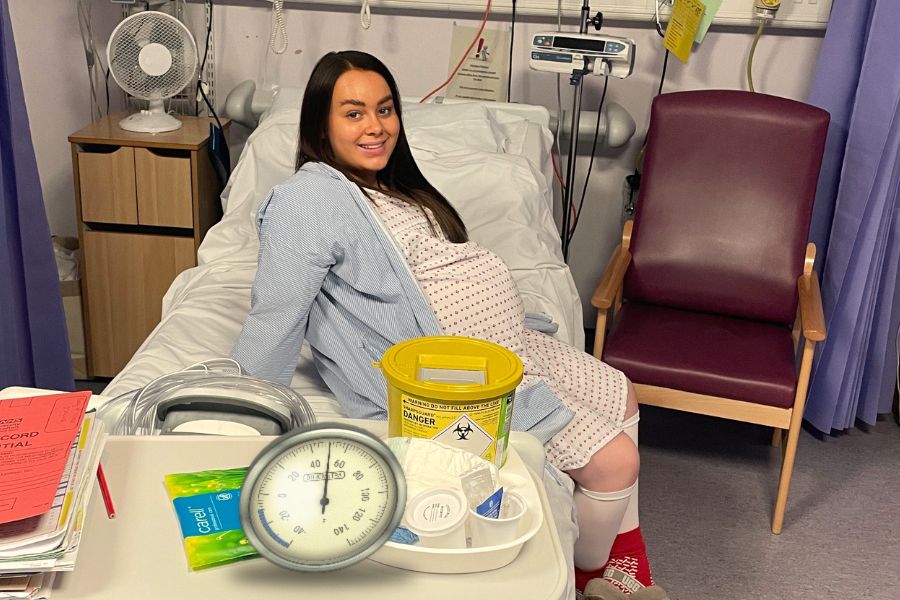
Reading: 50 °F
